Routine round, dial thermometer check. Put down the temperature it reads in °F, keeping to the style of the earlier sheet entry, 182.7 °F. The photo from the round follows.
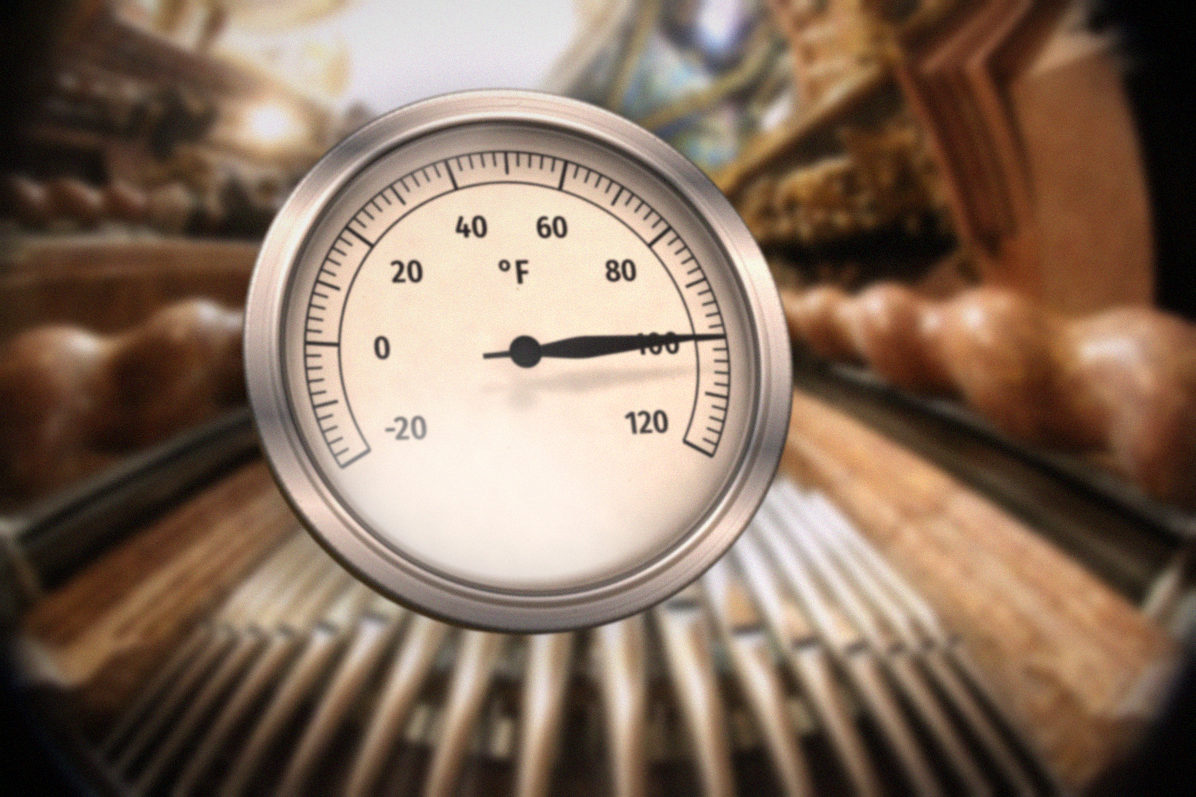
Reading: 100 °F
